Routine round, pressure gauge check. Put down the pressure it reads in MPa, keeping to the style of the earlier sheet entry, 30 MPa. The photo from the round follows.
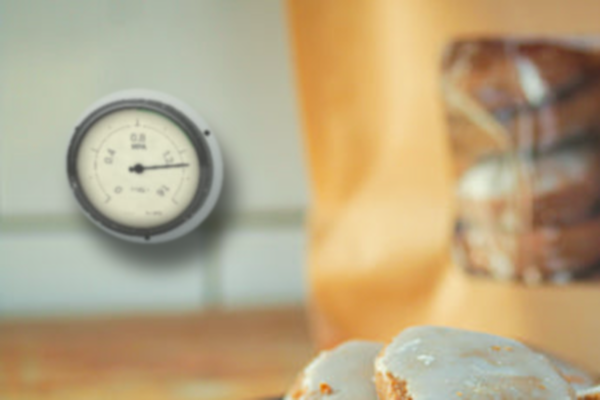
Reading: 1.3 MPa
